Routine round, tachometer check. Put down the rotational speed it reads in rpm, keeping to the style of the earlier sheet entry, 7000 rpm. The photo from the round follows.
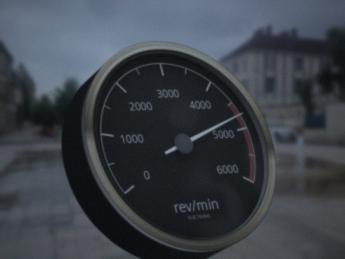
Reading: 4750 rpm
